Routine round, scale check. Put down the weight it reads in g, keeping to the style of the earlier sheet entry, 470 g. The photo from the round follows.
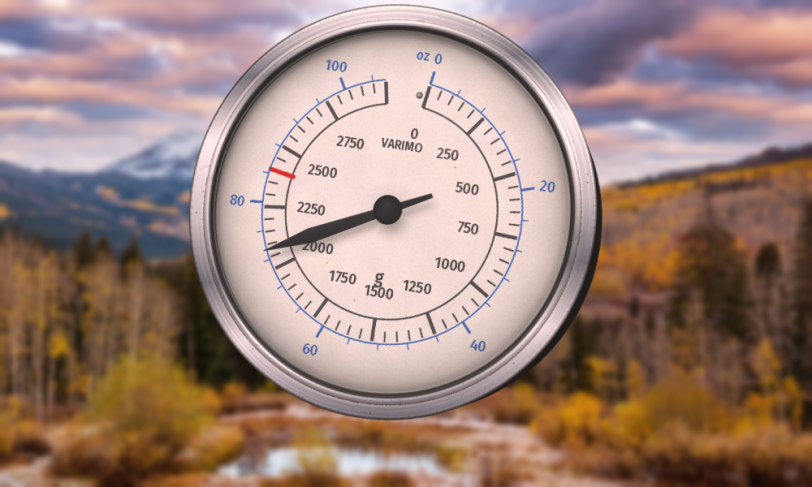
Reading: 2075 g
